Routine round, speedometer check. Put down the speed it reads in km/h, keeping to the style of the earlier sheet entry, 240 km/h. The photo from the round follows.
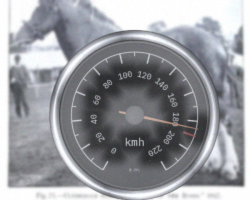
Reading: 185 km/h
